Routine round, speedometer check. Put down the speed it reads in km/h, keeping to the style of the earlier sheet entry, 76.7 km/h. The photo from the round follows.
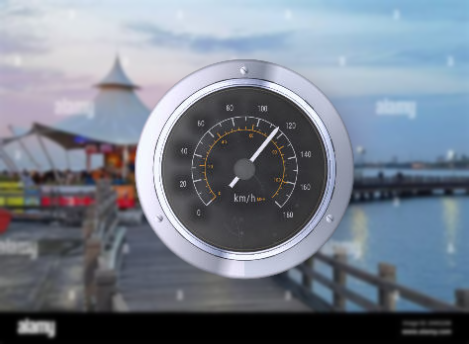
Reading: 115 km/h
